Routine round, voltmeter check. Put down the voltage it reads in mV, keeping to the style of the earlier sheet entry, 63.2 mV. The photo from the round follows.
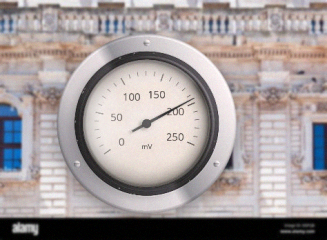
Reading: 195 mV
